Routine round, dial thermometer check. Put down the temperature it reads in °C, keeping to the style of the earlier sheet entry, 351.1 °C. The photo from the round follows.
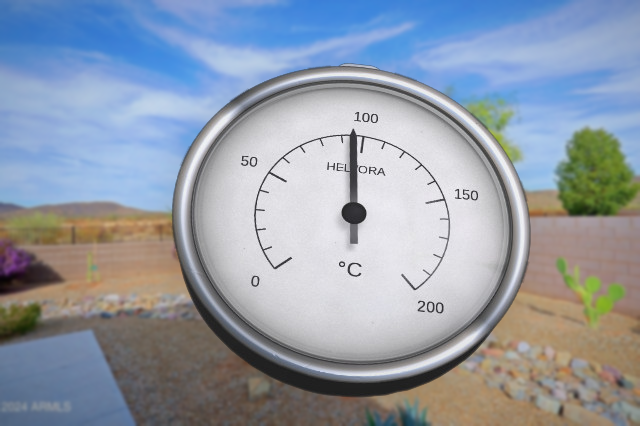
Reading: 95 °C
